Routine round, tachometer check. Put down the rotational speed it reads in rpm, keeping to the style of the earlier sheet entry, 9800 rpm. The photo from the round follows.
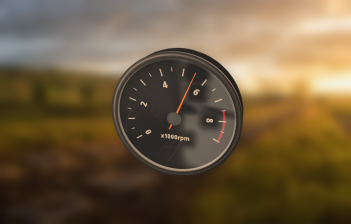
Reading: 5500 rpm
